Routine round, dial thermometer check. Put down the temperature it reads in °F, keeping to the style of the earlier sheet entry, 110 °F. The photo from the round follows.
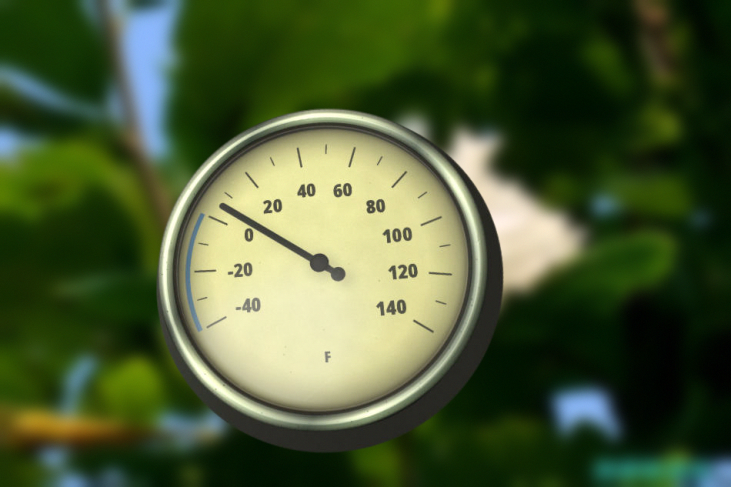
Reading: 5 °F
